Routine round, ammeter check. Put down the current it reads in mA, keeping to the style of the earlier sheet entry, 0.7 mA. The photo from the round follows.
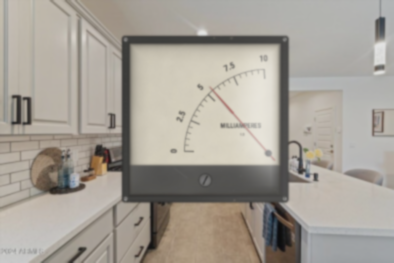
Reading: 5.5 mA
